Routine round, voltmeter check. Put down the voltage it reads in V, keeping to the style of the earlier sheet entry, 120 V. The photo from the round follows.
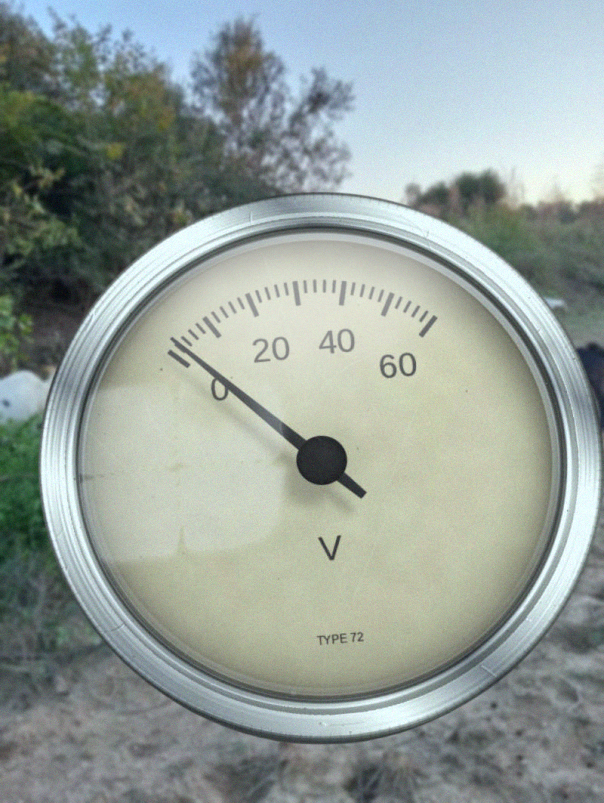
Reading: 2 V
